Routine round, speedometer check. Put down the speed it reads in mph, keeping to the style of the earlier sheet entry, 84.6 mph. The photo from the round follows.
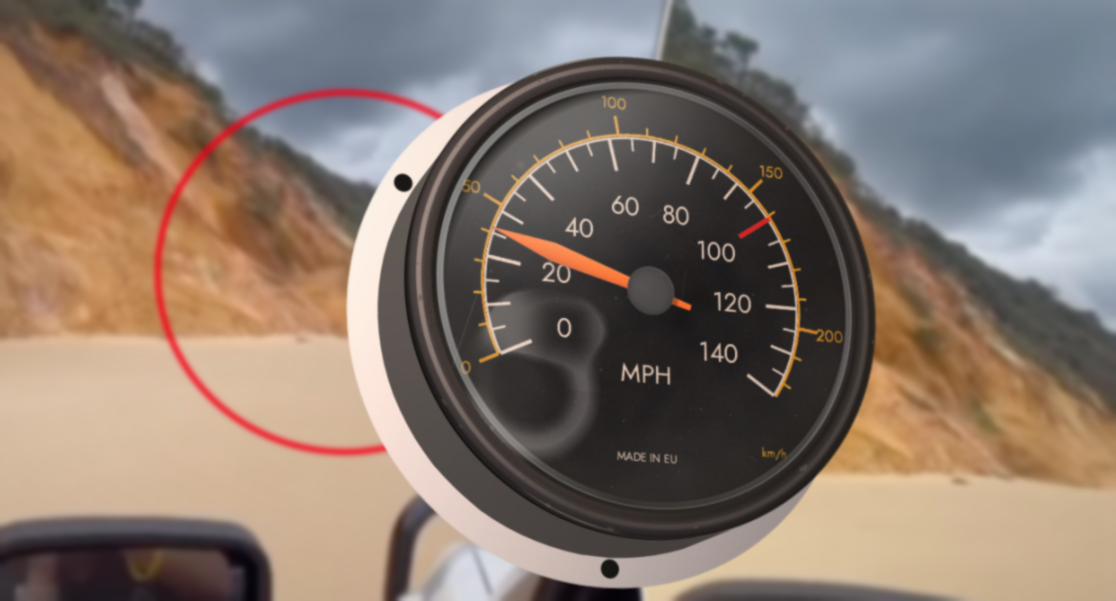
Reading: 25 mph
